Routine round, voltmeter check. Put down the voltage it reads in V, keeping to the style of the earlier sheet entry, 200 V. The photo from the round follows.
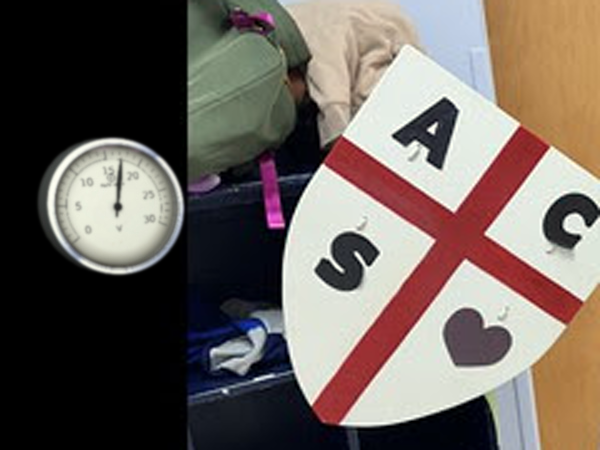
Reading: 17 V
